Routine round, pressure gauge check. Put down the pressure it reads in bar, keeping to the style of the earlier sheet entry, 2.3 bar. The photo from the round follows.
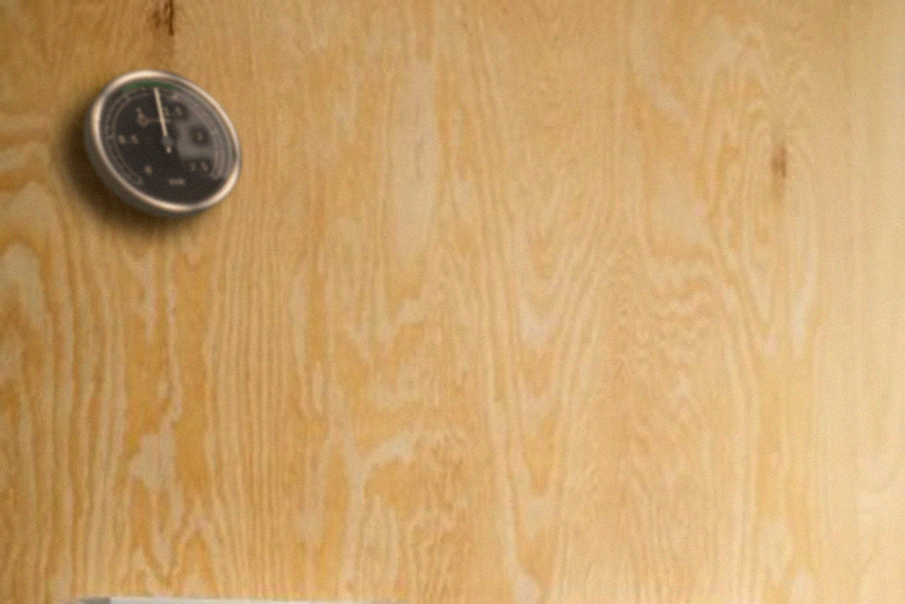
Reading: 1.3 bar
